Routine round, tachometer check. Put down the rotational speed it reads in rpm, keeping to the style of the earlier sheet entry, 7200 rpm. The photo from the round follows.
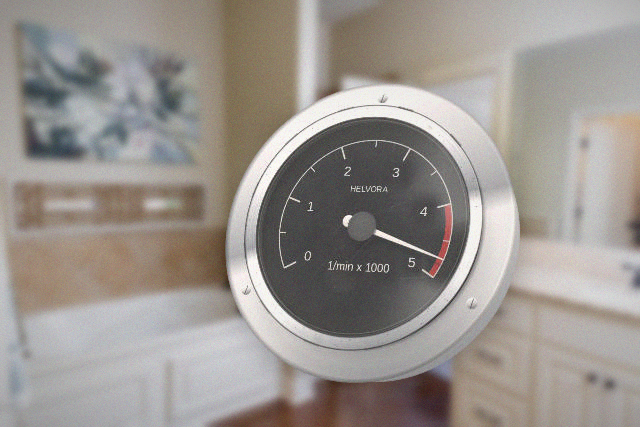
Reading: 4750 rpm
